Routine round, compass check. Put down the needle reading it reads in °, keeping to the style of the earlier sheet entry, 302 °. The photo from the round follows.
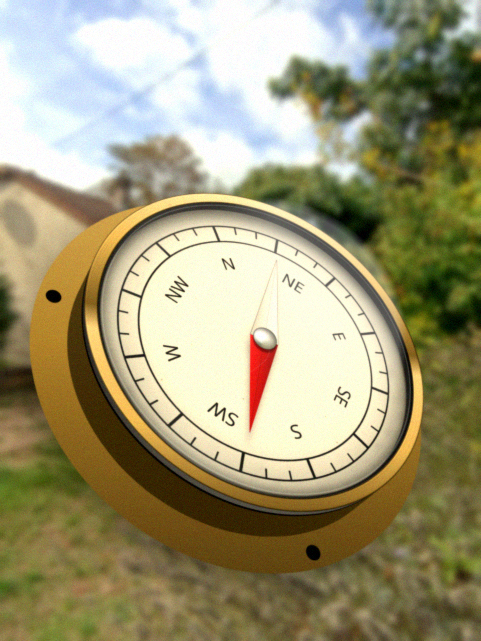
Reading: 210 °
